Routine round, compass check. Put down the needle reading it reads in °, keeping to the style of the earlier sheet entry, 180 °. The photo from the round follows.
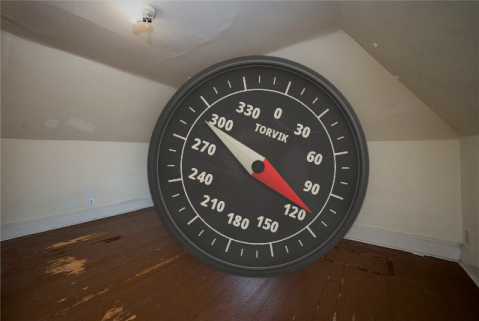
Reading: 110 °
